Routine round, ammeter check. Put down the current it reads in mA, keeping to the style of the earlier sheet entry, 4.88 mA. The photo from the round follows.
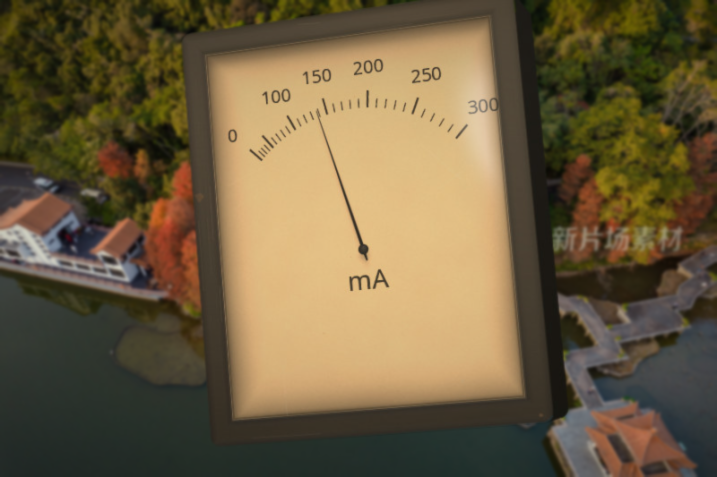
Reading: 140 mA
